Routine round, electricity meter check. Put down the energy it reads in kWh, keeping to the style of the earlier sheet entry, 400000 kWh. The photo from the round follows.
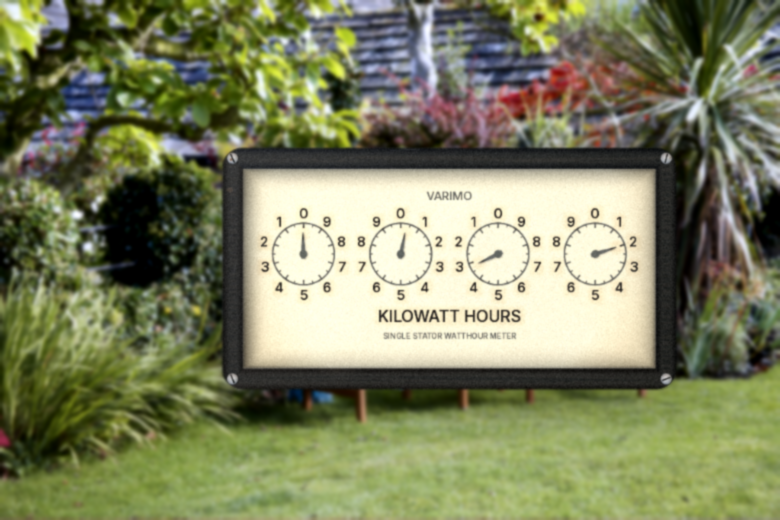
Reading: 32 kWh
